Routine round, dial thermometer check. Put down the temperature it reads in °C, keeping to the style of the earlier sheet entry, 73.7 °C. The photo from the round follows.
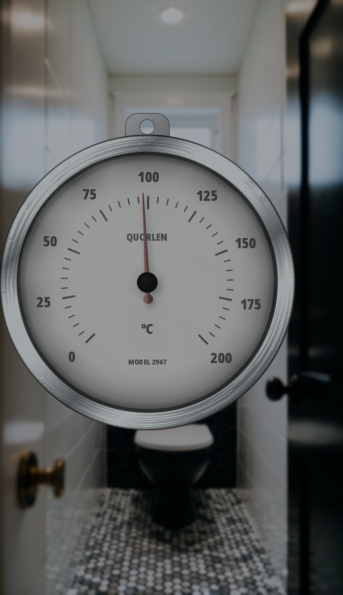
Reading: 97.5 °C
